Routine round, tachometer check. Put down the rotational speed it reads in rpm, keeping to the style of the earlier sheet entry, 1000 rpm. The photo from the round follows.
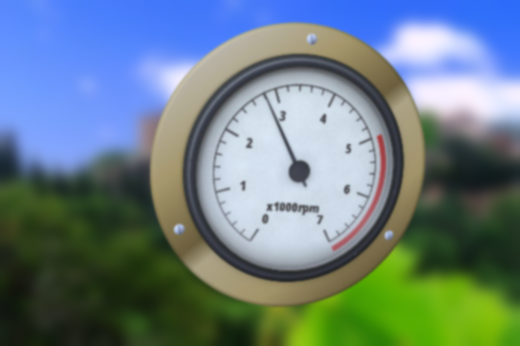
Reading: 2800 rpm
